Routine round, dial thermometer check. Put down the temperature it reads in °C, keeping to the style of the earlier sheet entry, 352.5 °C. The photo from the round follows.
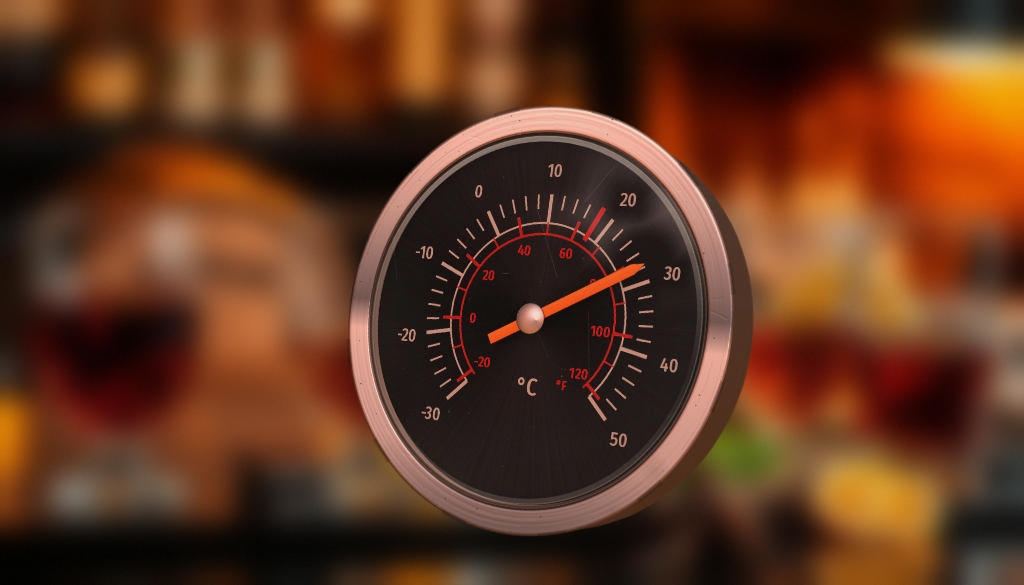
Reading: 28 °C
